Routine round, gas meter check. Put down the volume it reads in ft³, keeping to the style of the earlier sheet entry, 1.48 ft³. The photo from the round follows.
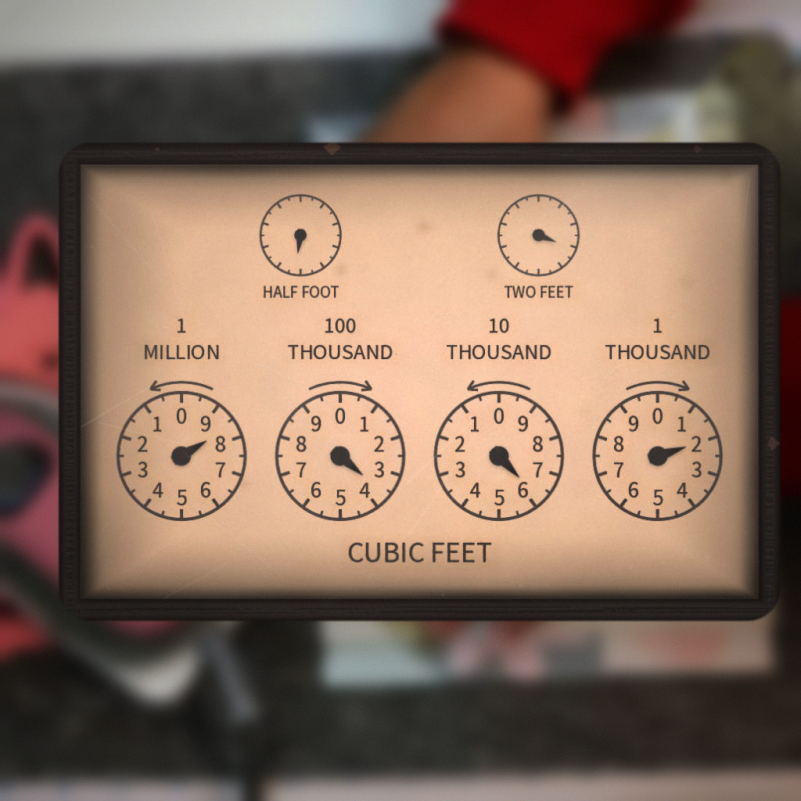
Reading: 836200 ft³
